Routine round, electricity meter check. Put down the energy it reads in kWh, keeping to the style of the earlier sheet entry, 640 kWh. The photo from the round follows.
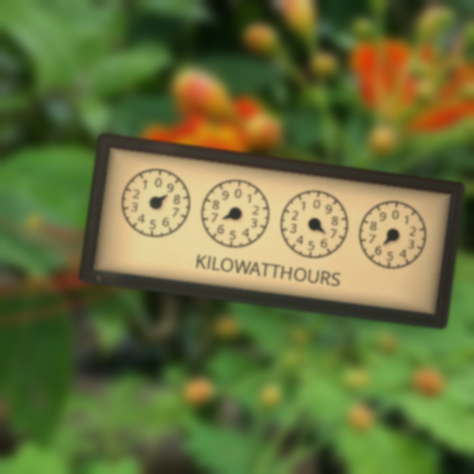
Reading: 8666 kWh
